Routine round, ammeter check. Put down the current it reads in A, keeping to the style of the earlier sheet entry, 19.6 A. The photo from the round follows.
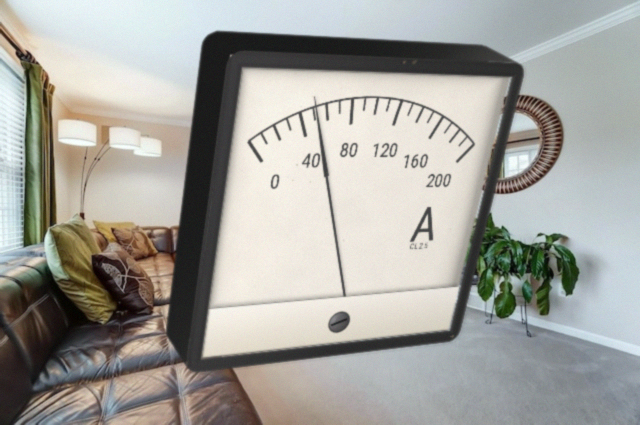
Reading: 50 A
